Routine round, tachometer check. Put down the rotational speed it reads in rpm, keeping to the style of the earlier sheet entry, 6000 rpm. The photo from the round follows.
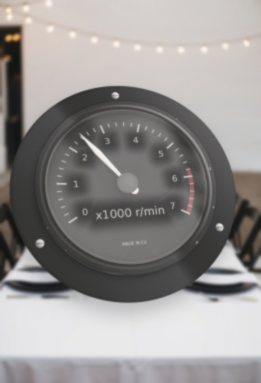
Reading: 2400 rpm
